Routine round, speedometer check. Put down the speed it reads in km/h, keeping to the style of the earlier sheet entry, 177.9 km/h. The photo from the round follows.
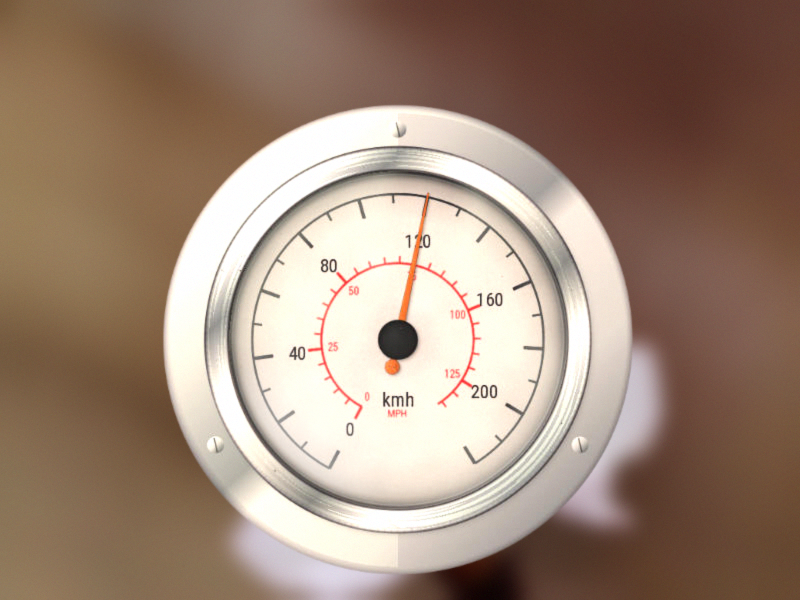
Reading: 120 km/h
